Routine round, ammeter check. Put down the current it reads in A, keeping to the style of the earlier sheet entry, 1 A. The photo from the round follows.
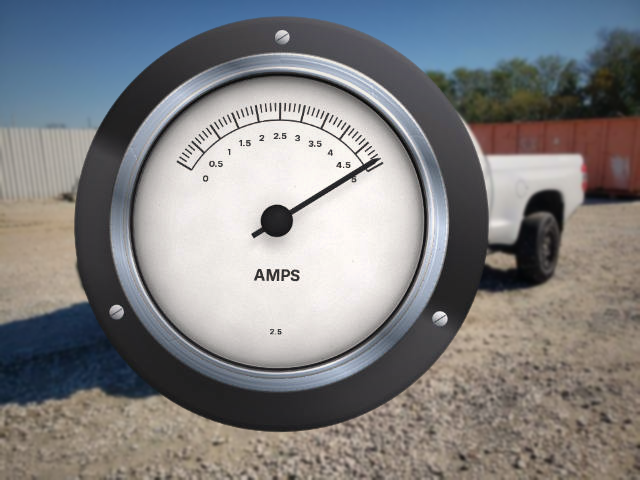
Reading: 4.9 A
